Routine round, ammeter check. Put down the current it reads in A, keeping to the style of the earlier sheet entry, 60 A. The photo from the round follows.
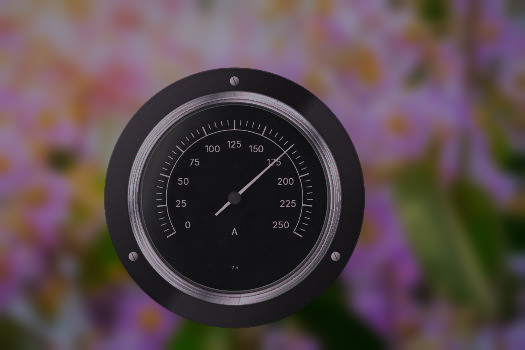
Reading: 175 A
